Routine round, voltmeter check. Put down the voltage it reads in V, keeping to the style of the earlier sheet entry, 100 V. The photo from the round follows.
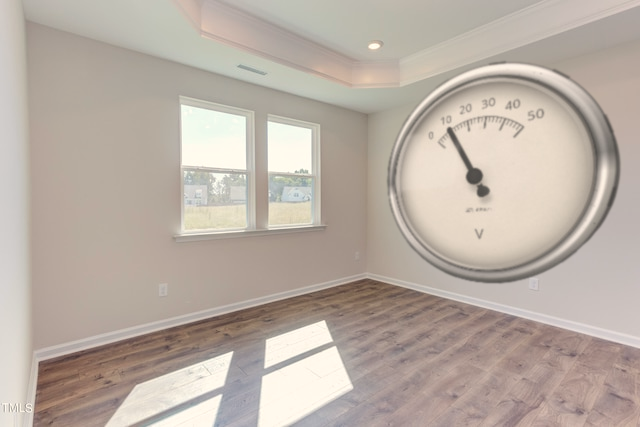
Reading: 10 V
